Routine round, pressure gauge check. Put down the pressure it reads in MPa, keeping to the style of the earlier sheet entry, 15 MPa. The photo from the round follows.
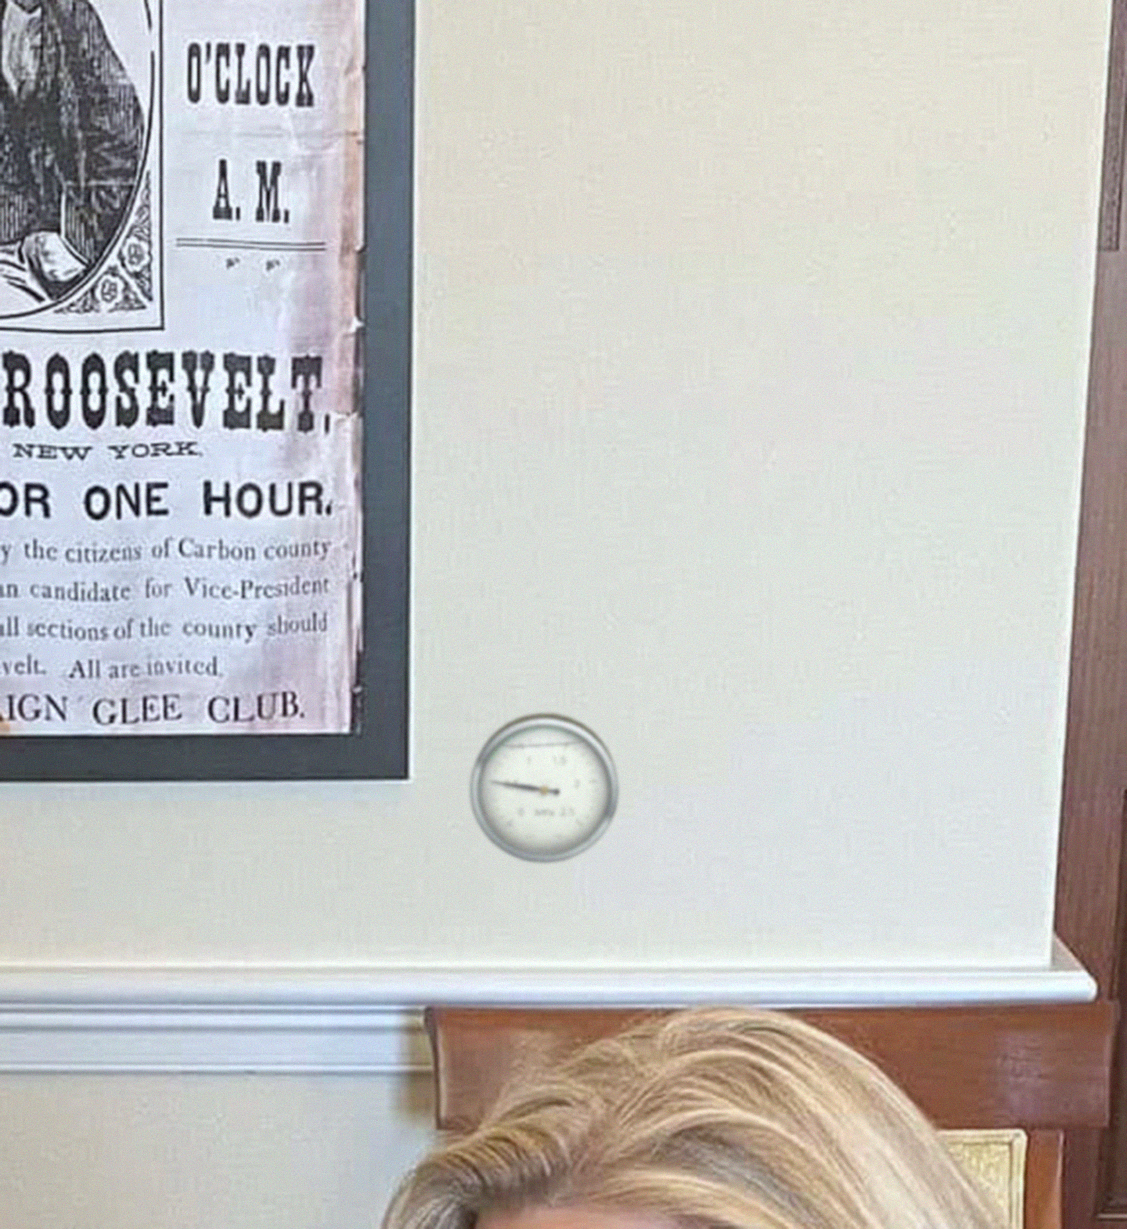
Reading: 0.5 MPa
